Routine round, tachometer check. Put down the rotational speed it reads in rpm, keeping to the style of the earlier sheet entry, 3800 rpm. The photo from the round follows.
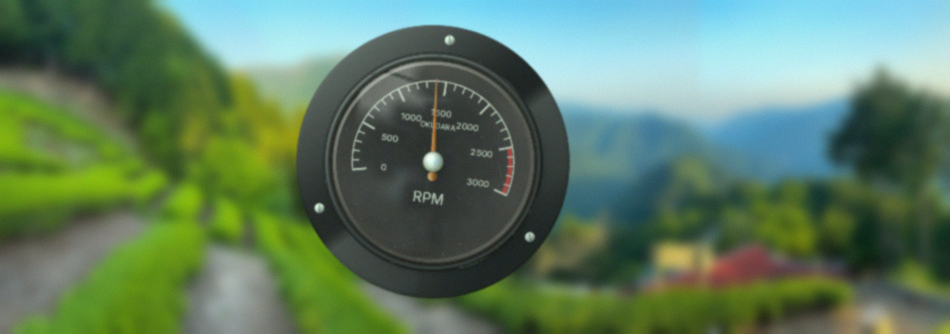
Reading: 1400 rpm
